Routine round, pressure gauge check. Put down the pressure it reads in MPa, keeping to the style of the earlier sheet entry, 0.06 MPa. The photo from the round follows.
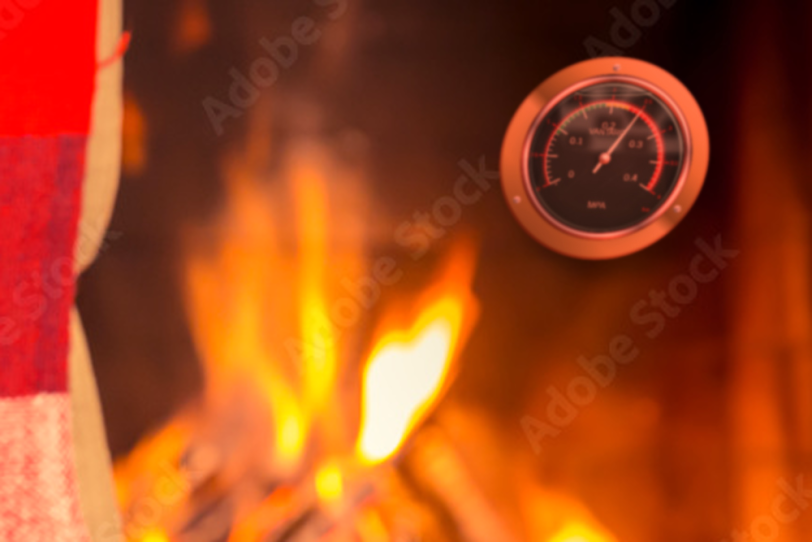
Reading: 0.25 MPa
